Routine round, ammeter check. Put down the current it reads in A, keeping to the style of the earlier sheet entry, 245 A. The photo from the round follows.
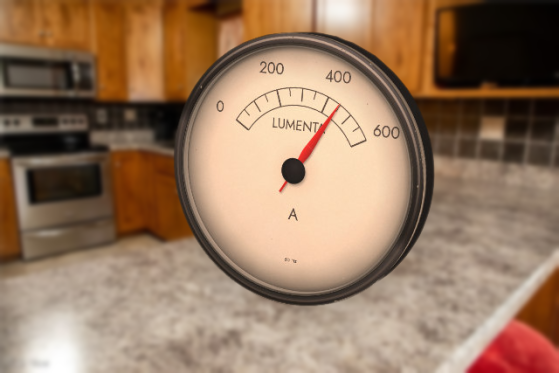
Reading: 450 A
